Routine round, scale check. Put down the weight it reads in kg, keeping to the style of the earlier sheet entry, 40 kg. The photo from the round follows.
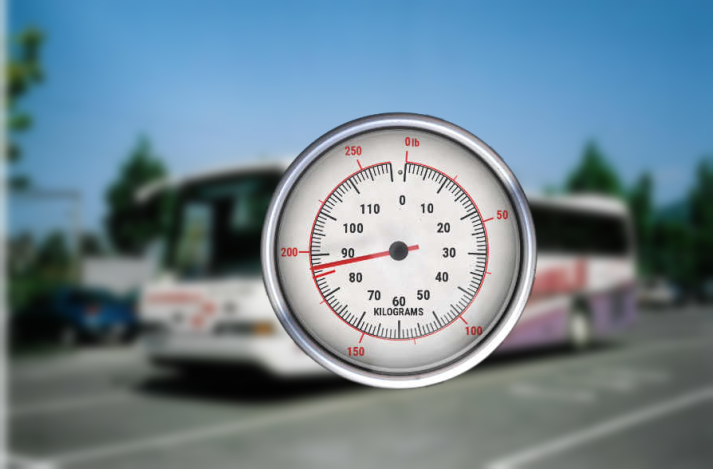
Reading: 87 kg
